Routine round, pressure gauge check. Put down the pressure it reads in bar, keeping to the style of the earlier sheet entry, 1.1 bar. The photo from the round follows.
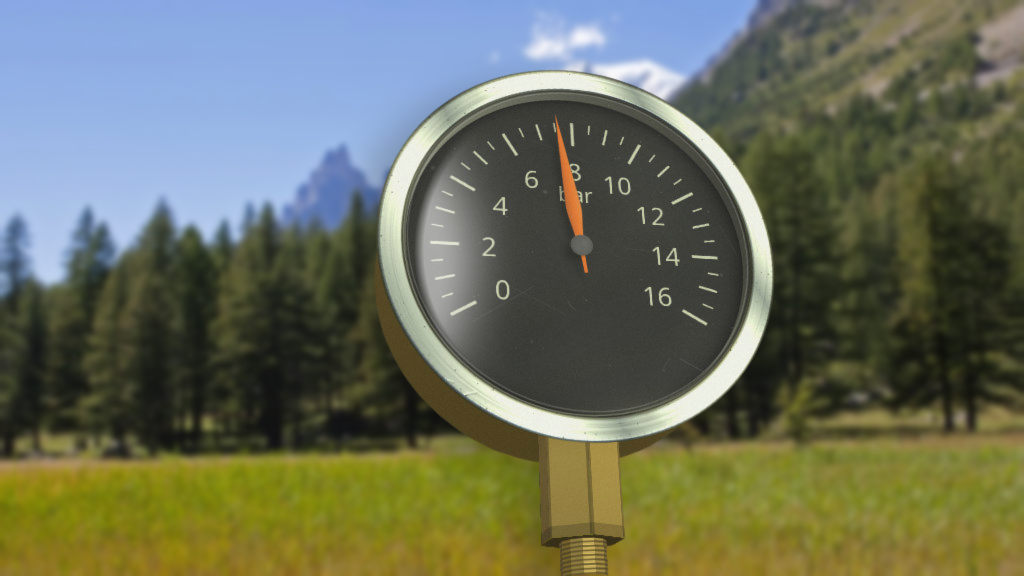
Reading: 7.5 bar
